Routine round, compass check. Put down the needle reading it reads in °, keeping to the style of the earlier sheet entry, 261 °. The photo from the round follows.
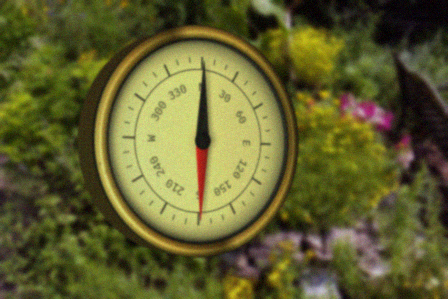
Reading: 180 °
